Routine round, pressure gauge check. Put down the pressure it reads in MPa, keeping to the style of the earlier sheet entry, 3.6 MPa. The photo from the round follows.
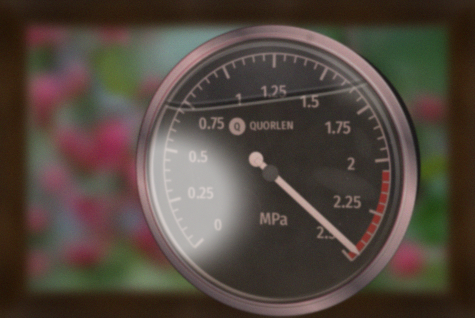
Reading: 2.45 MPa
